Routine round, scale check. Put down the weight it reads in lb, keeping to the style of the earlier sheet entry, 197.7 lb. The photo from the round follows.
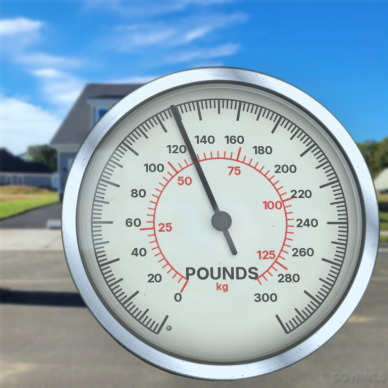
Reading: 128 lb
